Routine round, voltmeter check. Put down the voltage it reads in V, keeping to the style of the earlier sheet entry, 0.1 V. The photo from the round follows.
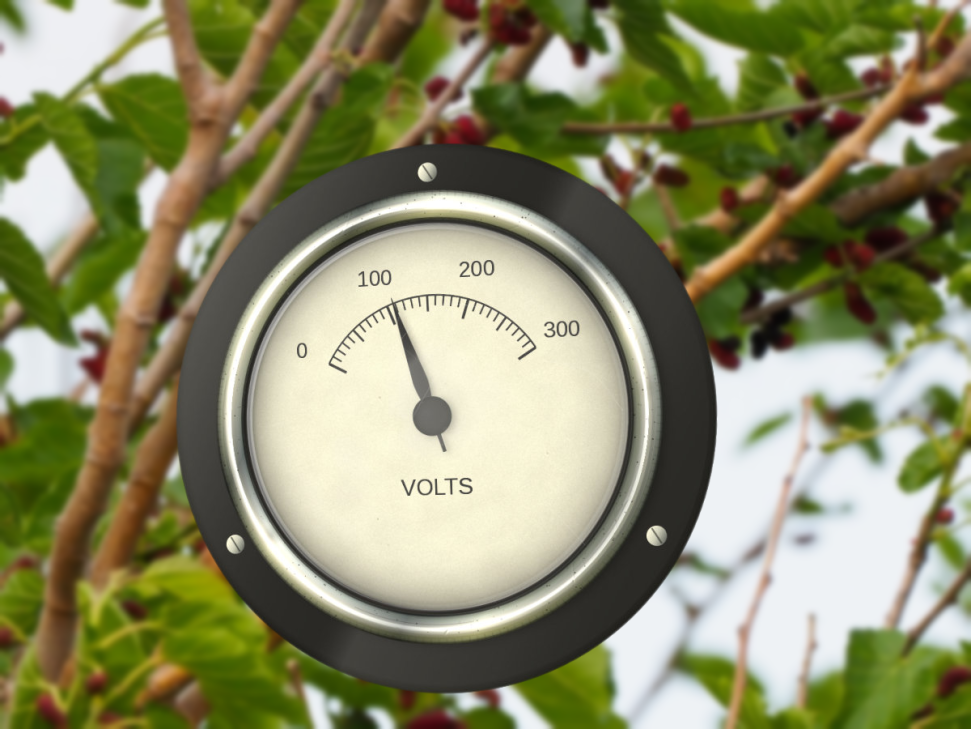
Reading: 110 V
